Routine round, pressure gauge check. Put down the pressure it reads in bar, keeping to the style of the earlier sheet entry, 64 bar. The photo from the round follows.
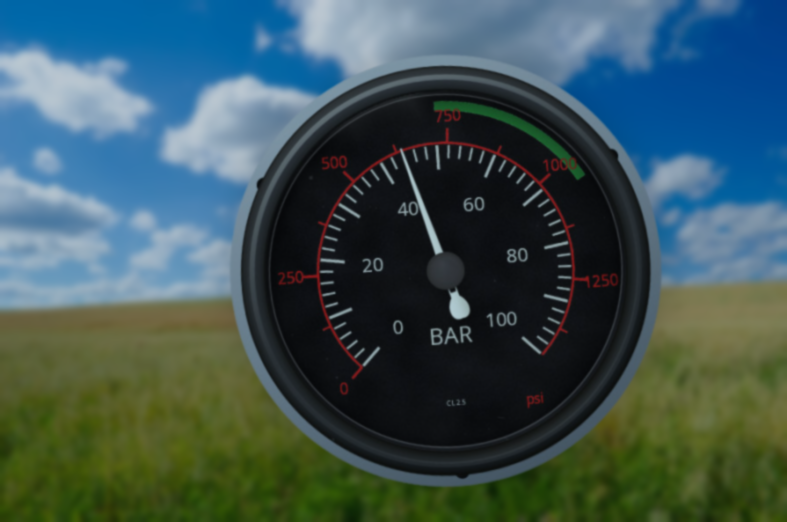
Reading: 44 bar
